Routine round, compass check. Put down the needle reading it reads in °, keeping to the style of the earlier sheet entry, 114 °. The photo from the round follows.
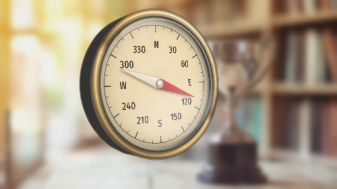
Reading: 110 °
